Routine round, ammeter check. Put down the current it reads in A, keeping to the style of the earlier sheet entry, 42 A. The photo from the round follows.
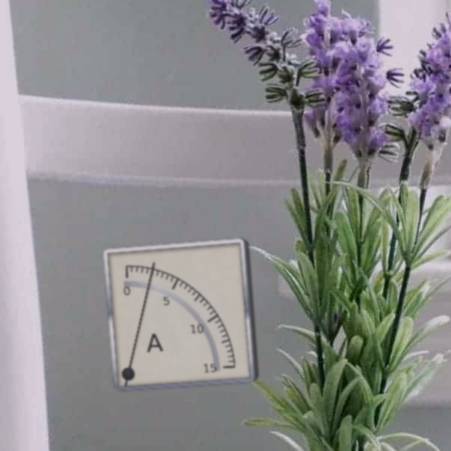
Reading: 2.5 A
